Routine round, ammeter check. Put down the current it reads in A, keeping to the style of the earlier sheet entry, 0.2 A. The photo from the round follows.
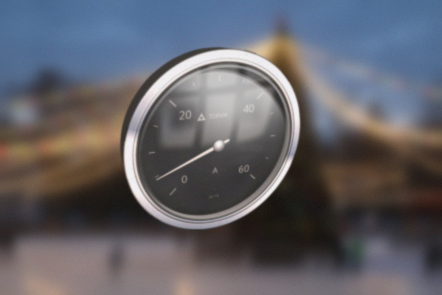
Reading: 5 A
